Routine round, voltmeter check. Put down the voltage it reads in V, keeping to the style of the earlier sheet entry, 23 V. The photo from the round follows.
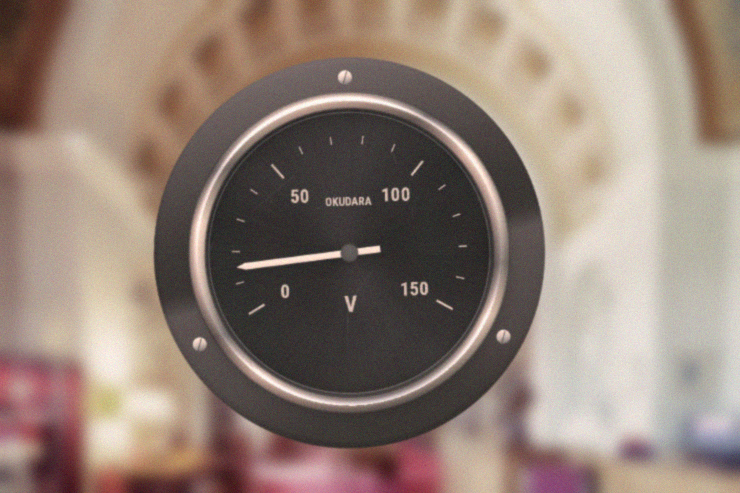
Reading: 15 V
